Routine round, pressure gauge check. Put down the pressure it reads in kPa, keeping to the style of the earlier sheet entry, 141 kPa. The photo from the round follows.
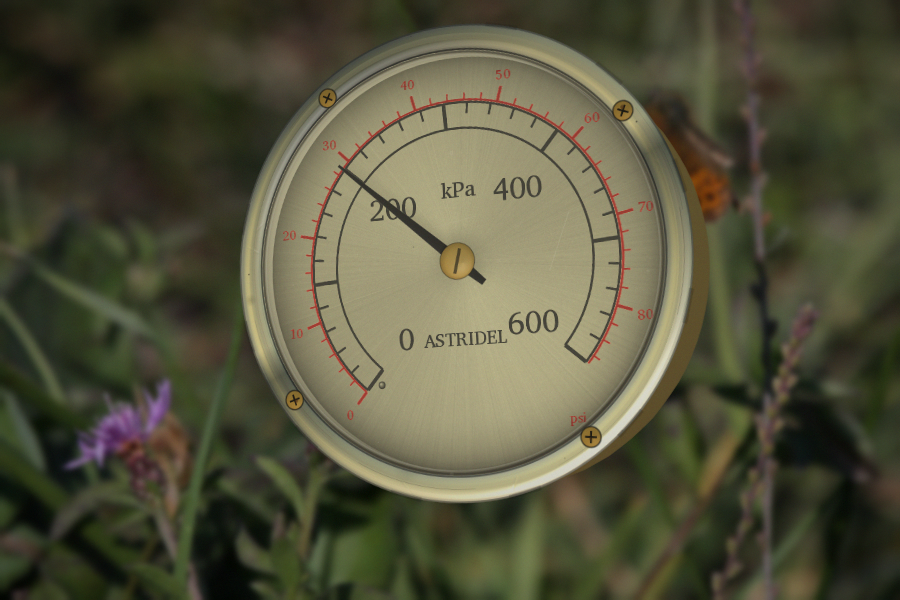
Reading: 200 kPa
